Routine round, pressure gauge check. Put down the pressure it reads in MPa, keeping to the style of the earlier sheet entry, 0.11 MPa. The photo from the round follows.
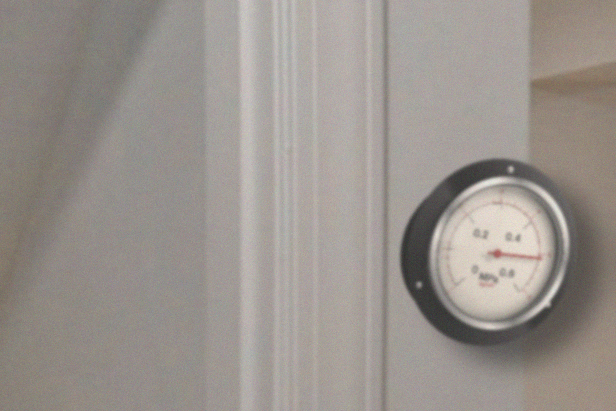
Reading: 0.5 MPa
